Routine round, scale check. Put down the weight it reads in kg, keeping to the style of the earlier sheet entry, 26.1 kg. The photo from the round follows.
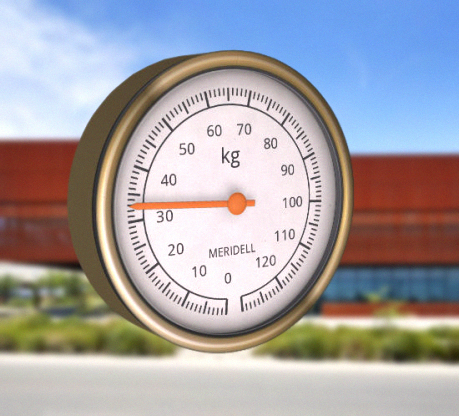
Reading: 33 kg
